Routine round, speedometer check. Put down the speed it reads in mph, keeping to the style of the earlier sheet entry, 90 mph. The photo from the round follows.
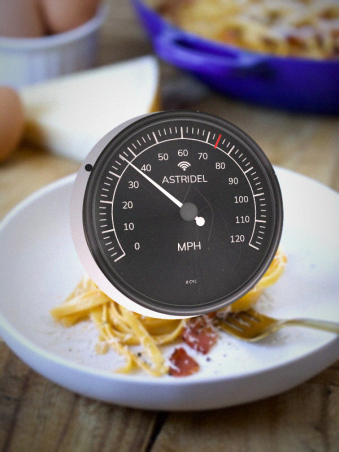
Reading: 36 mph
